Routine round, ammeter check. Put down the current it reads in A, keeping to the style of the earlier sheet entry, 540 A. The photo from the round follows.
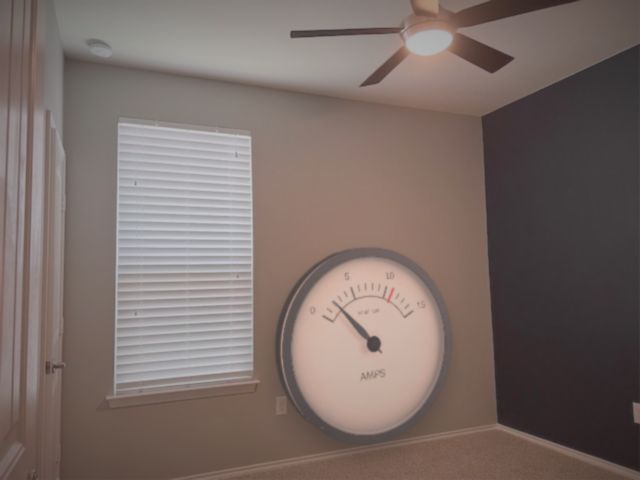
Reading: 2 A
